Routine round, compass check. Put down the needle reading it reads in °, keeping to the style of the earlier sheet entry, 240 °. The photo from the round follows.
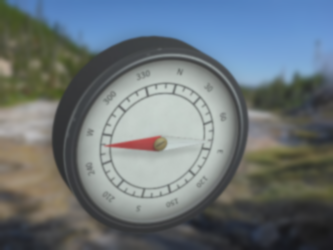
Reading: 260 °
